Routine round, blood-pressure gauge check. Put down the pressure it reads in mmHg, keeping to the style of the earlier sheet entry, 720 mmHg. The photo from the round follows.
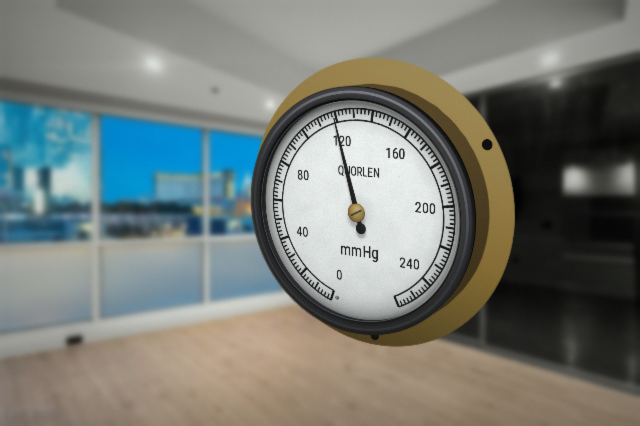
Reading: 120 mmHg
